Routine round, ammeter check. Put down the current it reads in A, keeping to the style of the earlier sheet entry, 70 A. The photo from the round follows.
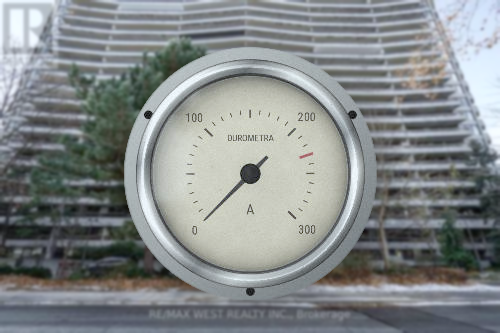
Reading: 0 A
